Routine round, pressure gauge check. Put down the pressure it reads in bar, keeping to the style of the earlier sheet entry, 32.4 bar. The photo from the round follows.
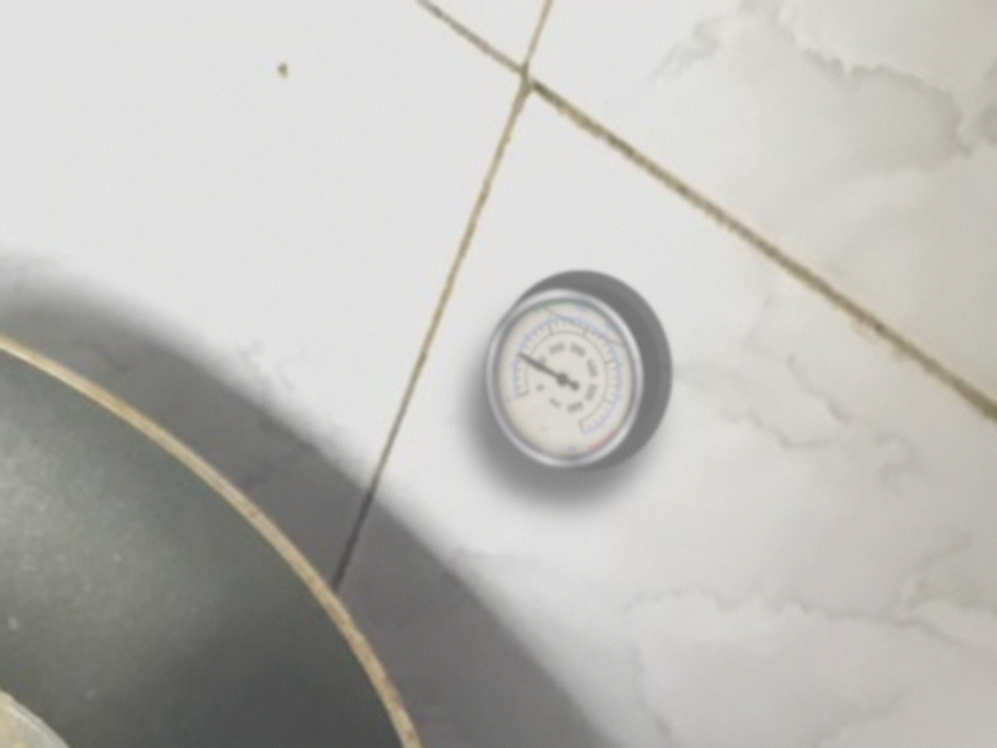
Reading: 100 bar
